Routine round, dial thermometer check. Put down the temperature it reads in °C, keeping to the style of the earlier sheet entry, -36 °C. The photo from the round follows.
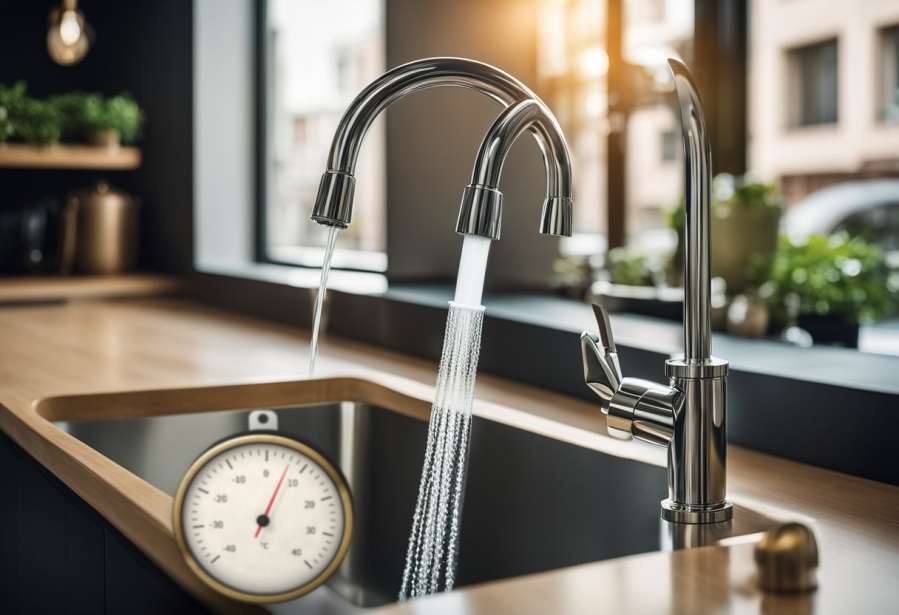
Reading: 6 °C
